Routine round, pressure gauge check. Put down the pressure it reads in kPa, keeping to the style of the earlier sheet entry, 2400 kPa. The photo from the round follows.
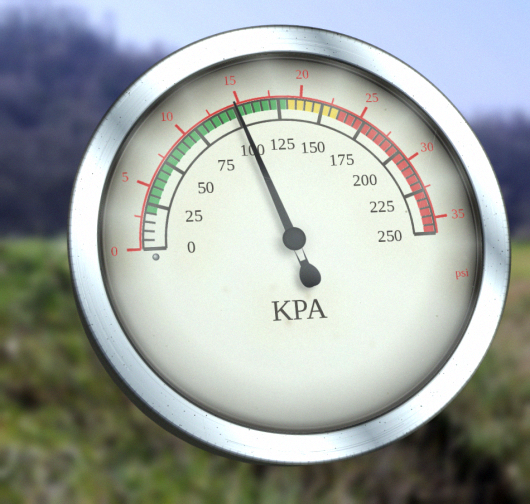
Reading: 100 kPa
